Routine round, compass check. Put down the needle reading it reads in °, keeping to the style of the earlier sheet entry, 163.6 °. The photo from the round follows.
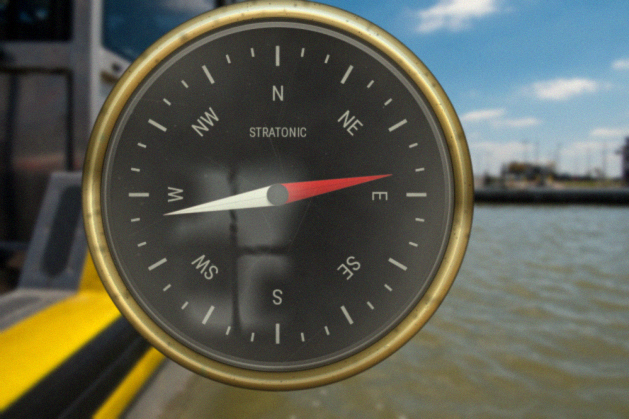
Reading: 80 °
